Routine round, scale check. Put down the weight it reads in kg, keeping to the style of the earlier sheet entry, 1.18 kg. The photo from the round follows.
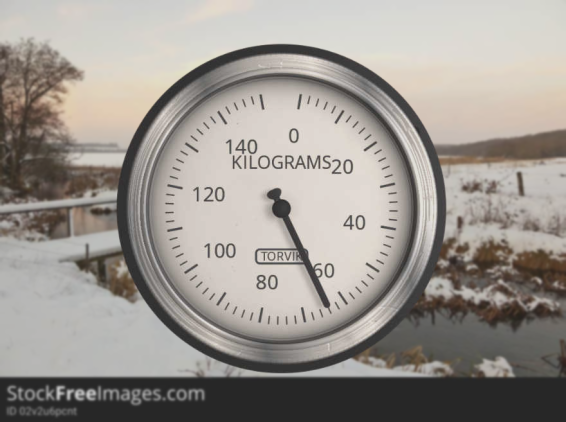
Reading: 64 kg
